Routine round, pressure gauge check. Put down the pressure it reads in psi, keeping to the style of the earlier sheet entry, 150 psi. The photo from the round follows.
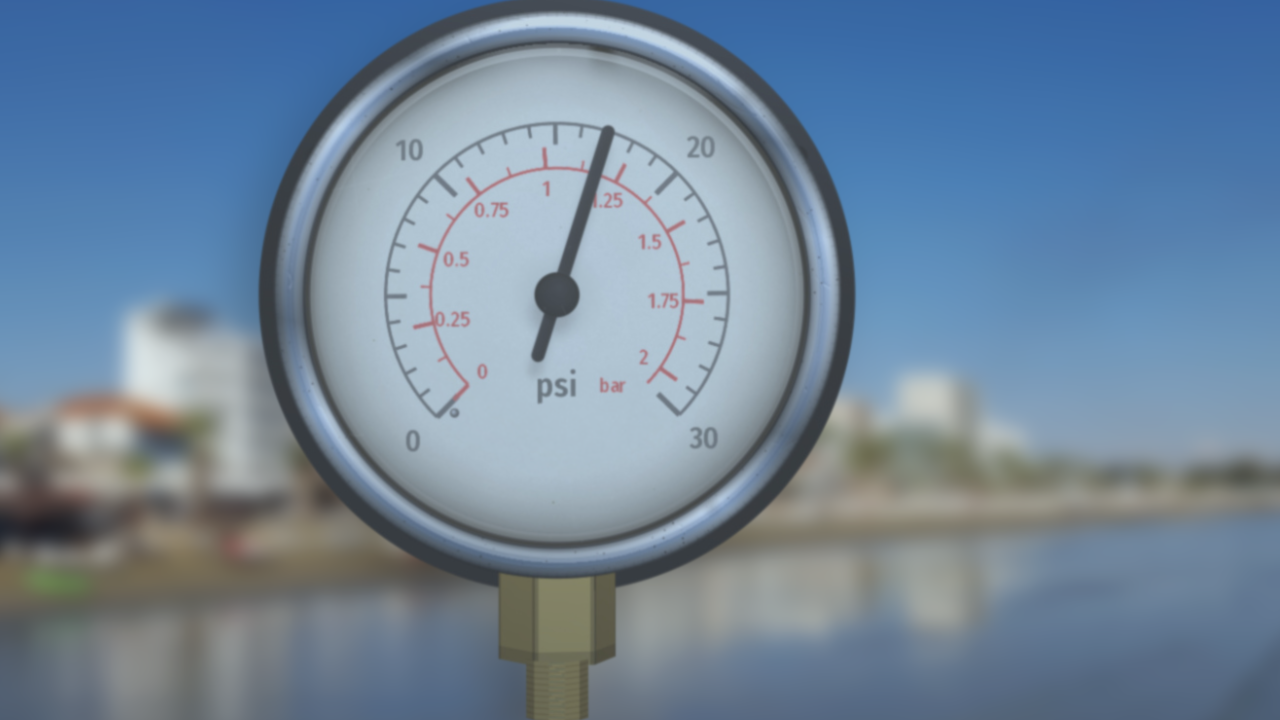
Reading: 17 psi
